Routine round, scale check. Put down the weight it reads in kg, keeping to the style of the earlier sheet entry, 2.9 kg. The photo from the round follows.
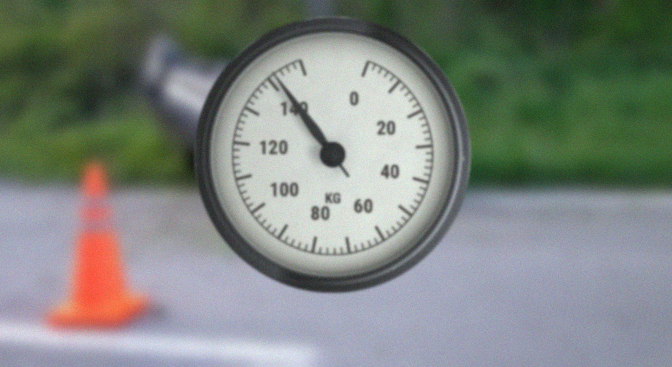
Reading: 142 kg
